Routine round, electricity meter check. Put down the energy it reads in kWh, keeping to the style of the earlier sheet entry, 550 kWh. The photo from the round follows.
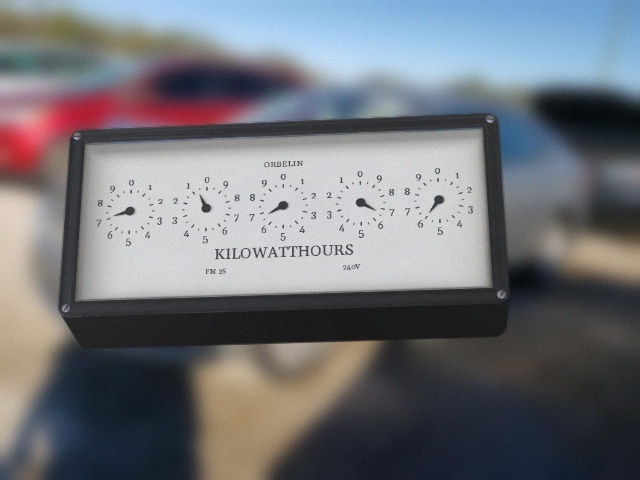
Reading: 70666 kWh
